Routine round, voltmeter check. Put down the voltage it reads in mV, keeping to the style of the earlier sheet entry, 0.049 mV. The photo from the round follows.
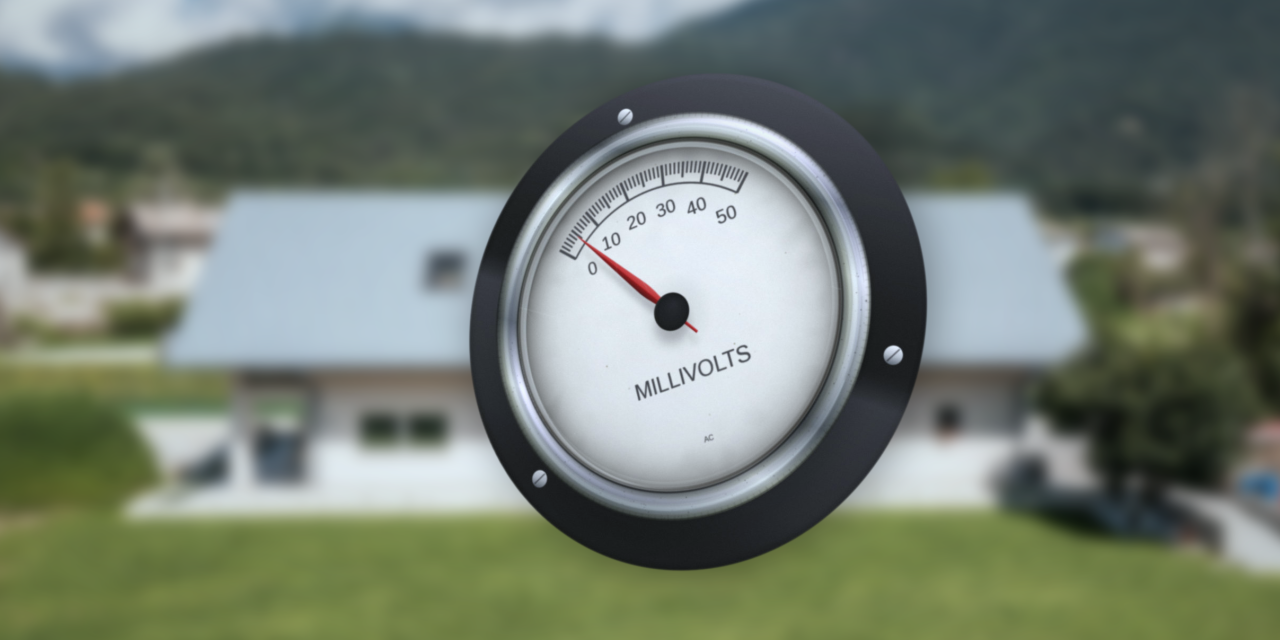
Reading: 5 mV
